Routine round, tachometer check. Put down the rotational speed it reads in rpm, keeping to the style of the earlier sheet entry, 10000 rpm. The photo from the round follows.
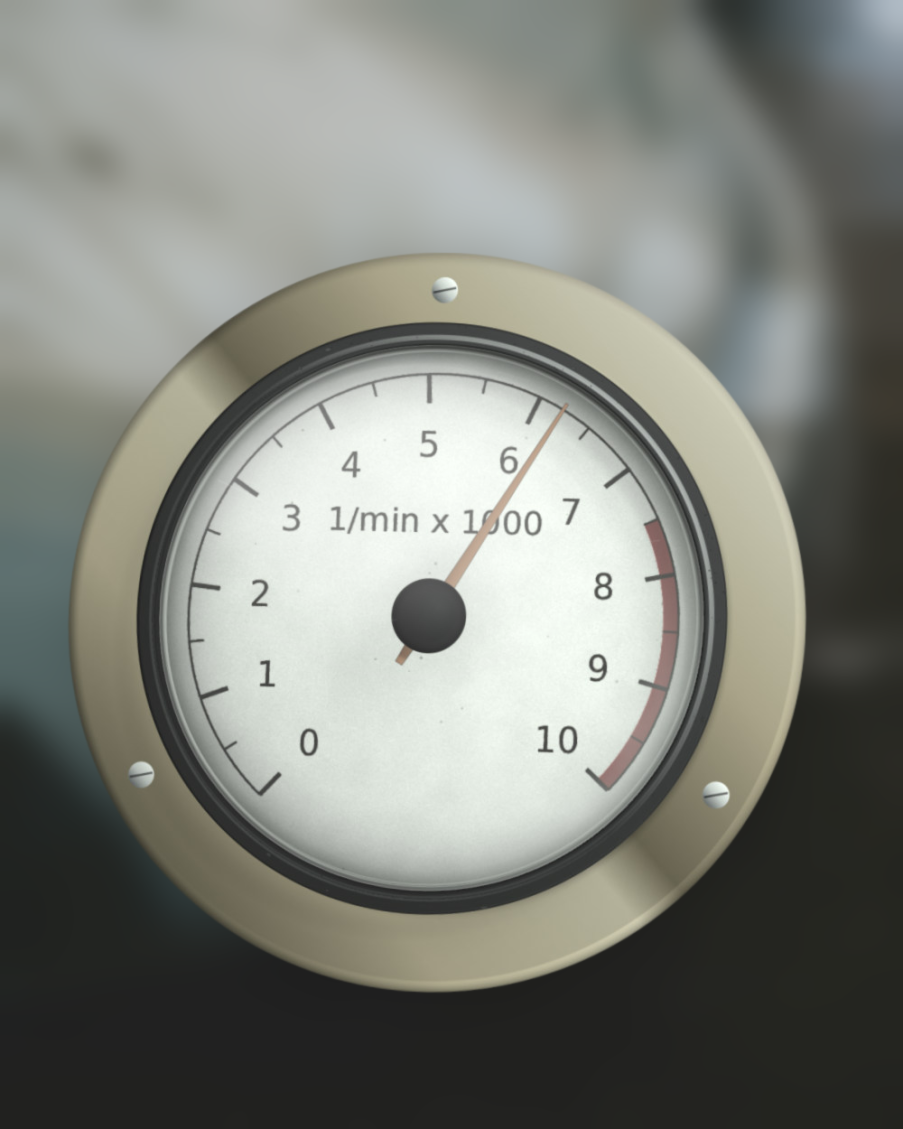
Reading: 6250 rpm
